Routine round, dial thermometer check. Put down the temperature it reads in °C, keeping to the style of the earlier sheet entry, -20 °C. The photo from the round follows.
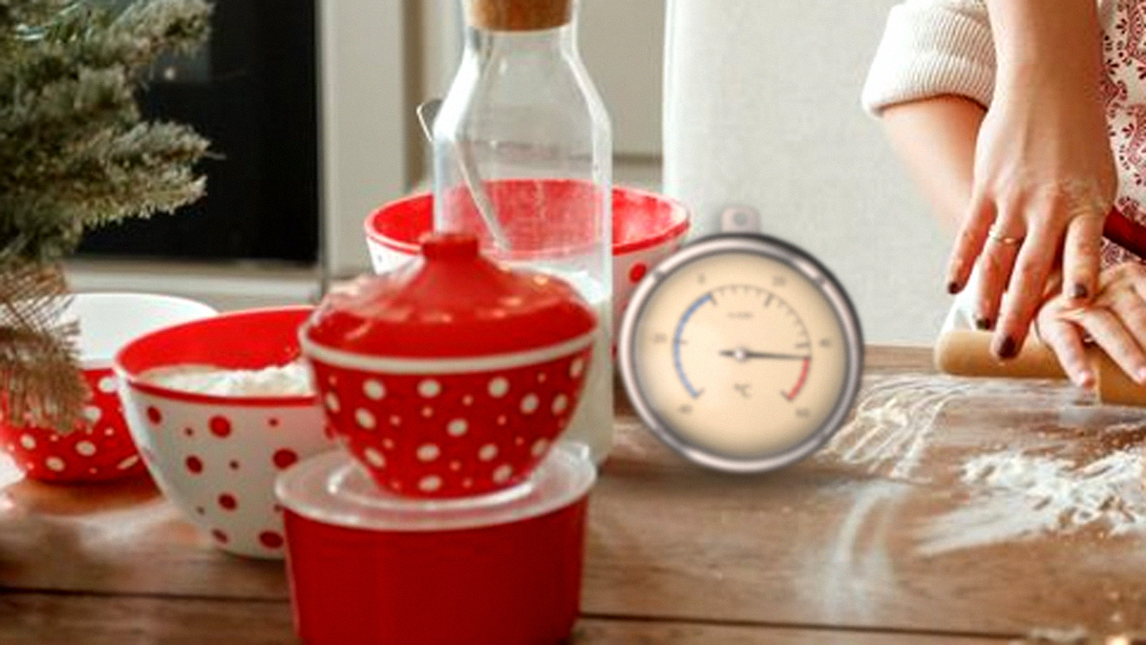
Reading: 44 °C
